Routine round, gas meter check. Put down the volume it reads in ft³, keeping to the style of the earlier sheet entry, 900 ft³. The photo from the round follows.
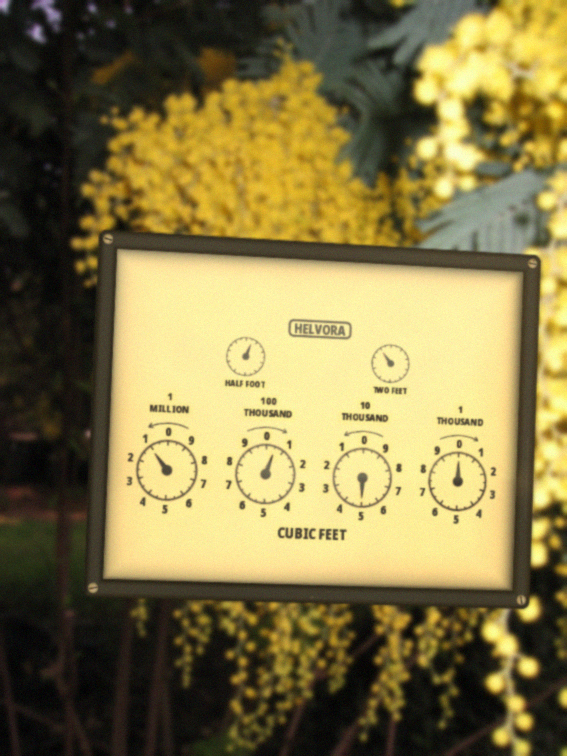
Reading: 105000 ft³
